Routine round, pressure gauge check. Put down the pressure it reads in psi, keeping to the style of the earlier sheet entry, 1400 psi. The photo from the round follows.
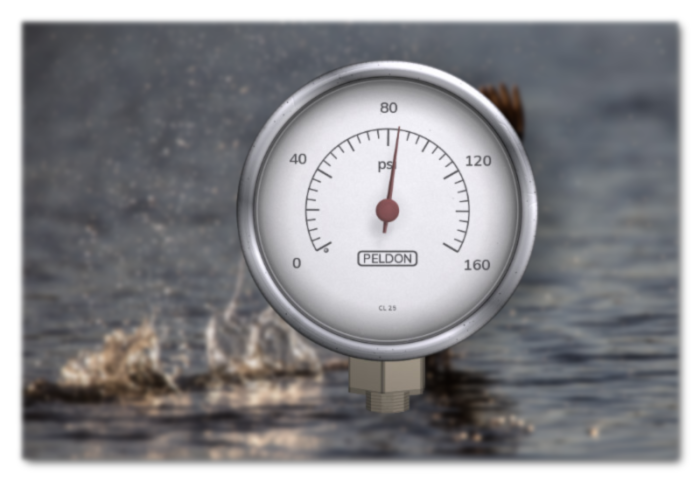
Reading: 85 psi
